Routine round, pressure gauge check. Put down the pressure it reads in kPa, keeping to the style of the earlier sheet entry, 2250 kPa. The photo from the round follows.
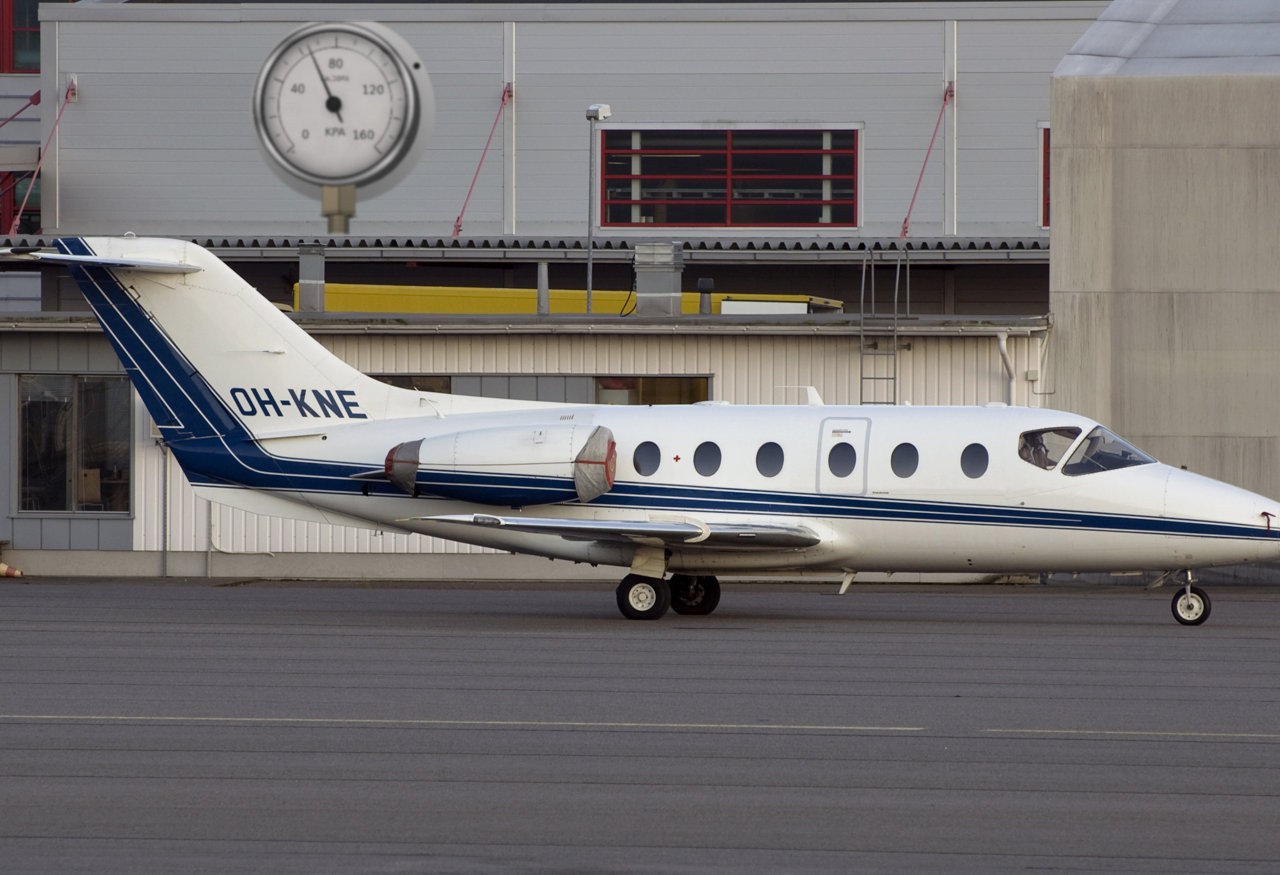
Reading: 65 kPa
